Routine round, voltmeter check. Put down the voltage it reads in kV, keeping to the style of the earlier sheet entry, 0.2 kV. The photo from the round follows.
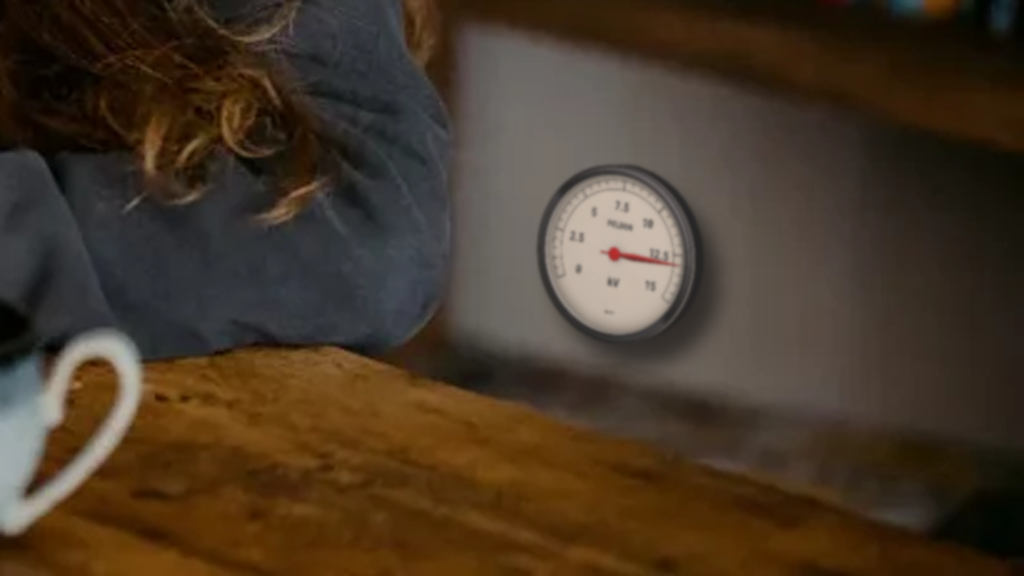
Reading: 13 kV
